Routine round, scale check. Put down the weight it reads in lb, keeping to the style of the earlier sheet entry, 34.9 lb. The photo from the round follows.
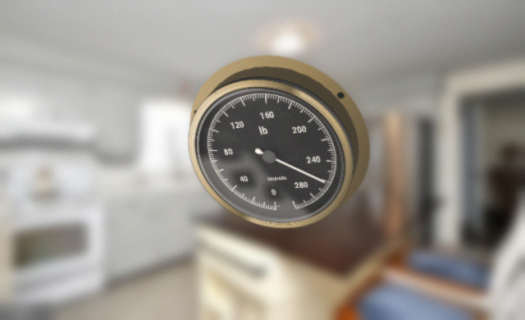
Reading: 260 lb
